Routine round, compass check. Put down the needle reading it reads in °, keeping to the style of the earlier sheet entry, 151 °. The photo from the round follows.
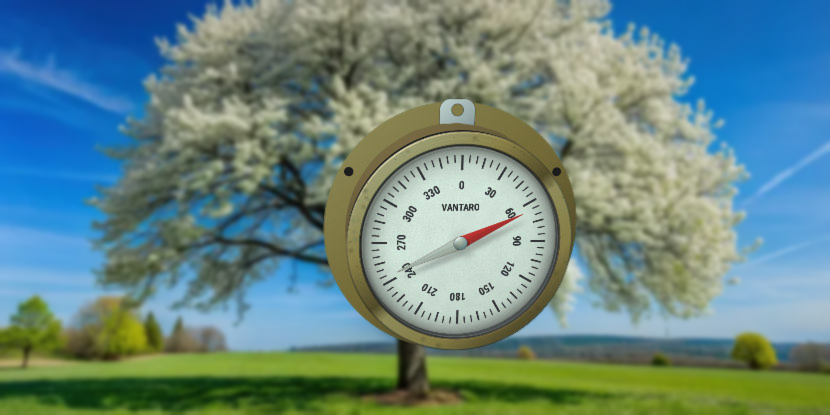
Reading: 65 °
